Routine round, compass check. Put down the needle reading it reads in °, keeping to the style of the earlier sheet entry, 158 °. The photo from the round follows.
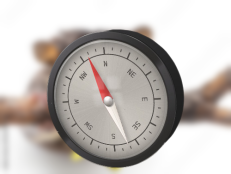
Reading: 340 °
